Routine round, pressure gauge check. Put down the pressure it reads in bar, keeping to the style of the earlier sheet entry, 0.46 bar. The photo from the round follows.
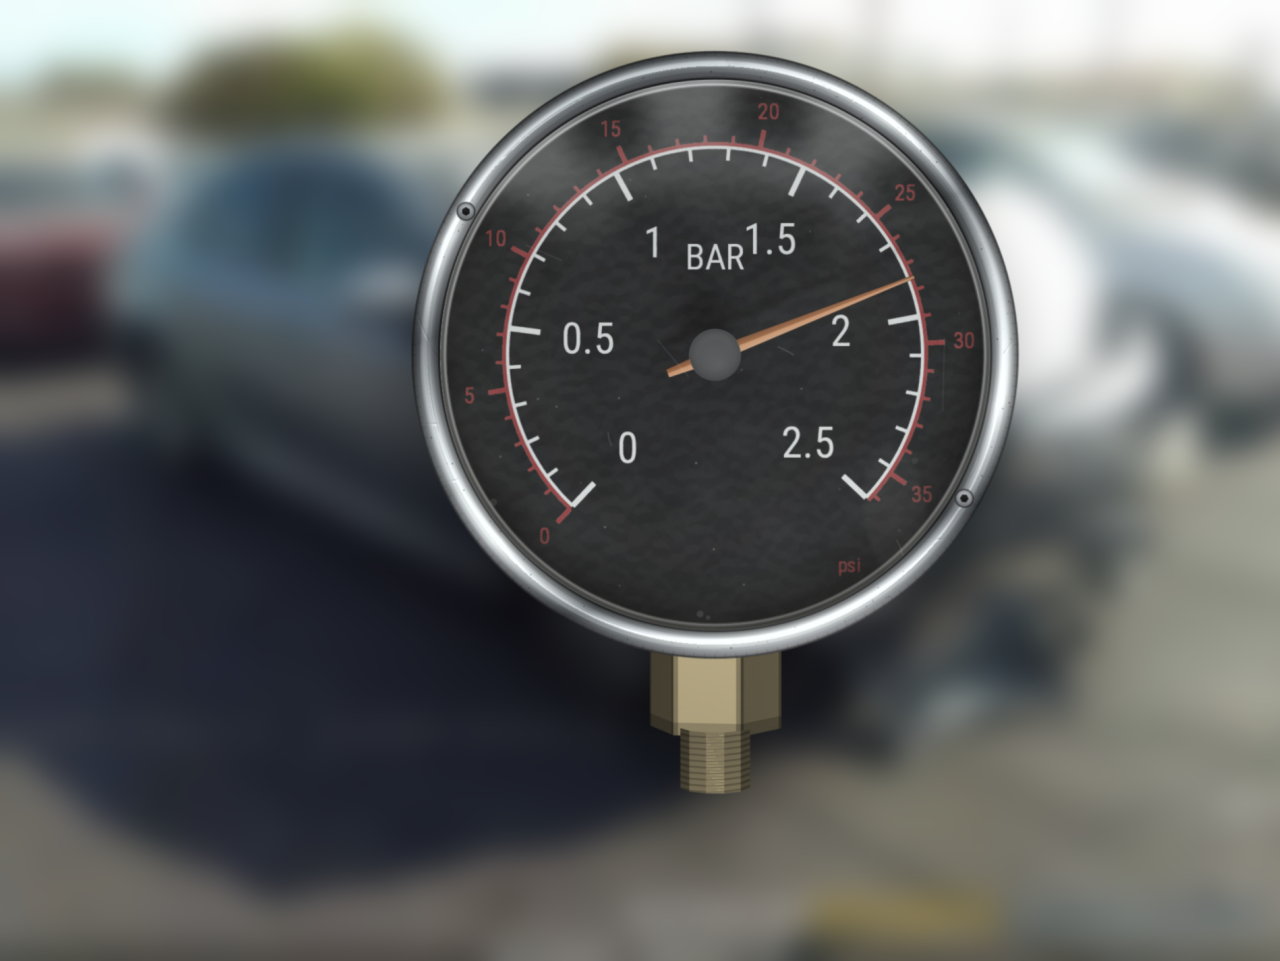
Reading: 1.9 bar
